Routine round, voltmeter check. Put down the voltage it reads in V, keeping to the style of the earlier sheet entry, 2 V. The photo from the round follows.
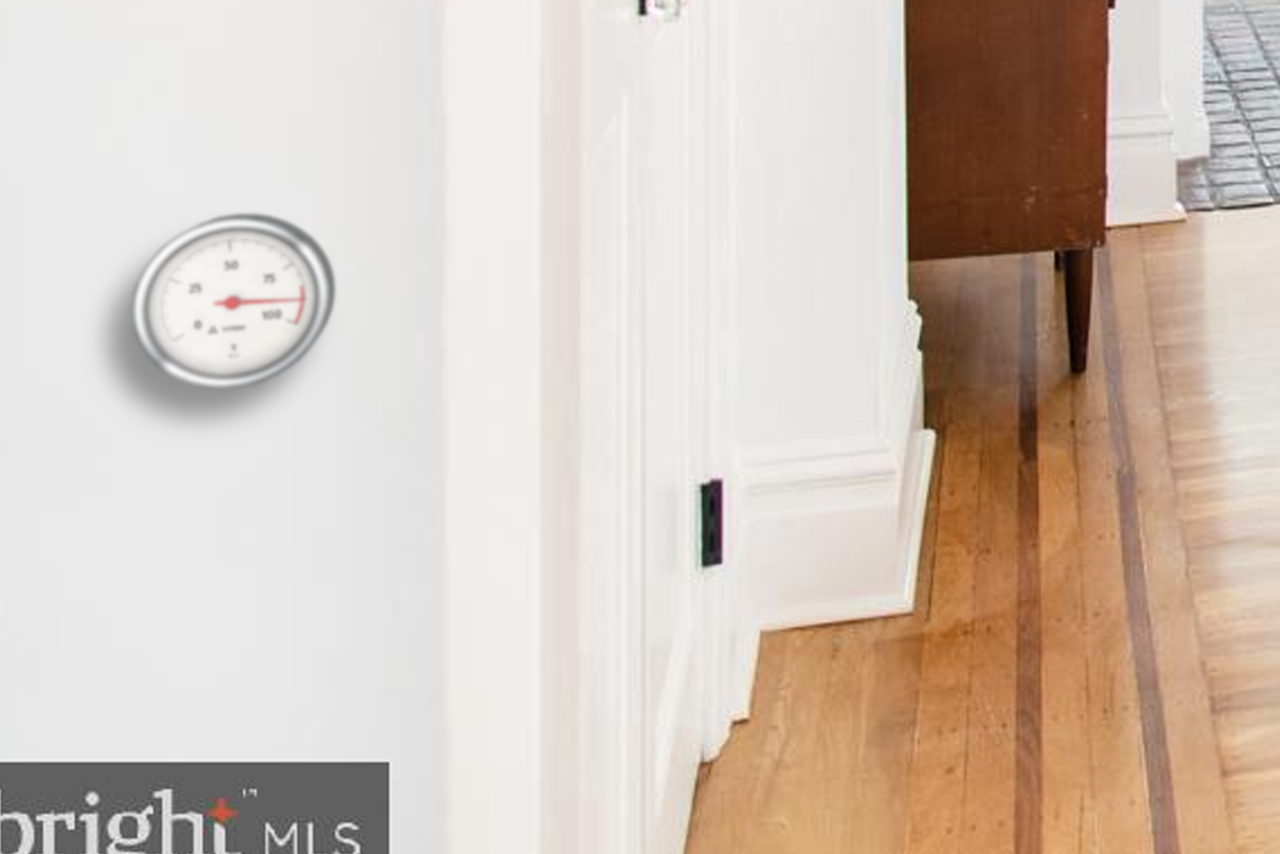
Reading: 90 V
